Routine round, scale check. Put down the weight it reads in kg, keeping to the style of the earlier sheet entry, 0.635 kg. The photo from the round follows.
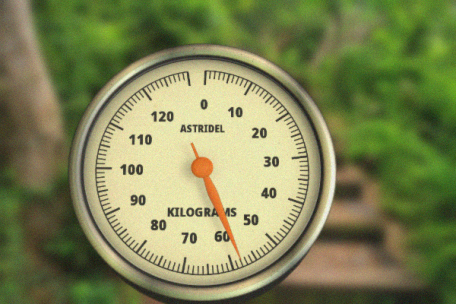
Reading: 58 kg
